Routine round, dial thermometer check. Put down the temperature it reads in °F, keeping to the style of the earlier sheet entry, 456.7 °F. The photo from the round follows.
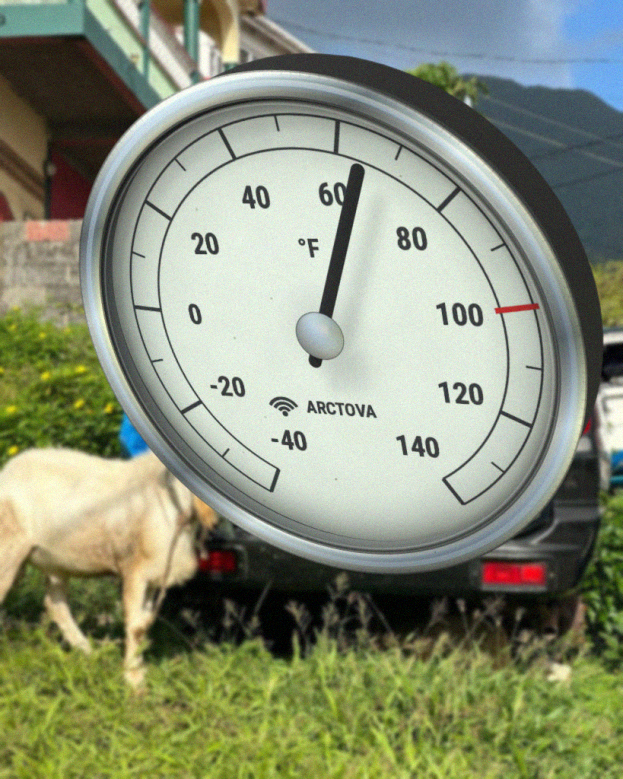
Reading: 65 °F
